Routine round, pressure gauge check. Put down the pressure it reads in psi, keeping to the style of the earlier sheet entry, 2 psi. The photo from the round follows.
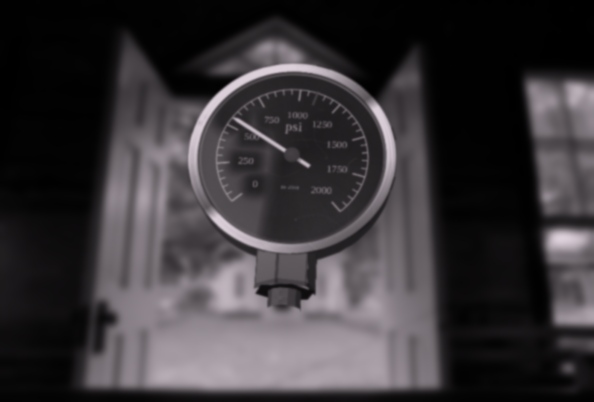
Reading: 550 psi
